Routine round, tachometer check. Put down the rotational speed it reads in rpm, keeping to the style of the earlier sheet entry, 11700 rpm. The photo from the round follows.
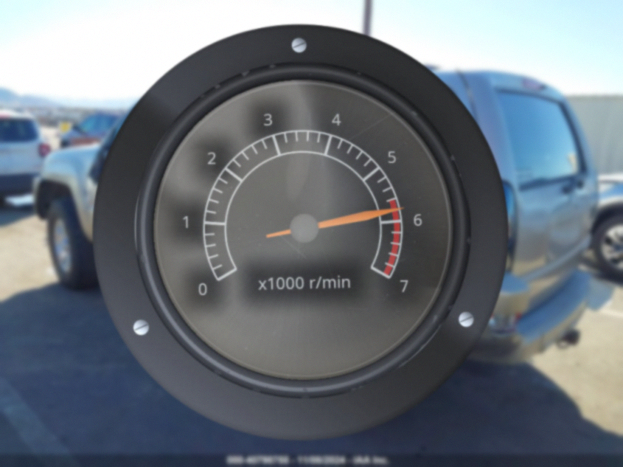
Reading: 5800 rpm
